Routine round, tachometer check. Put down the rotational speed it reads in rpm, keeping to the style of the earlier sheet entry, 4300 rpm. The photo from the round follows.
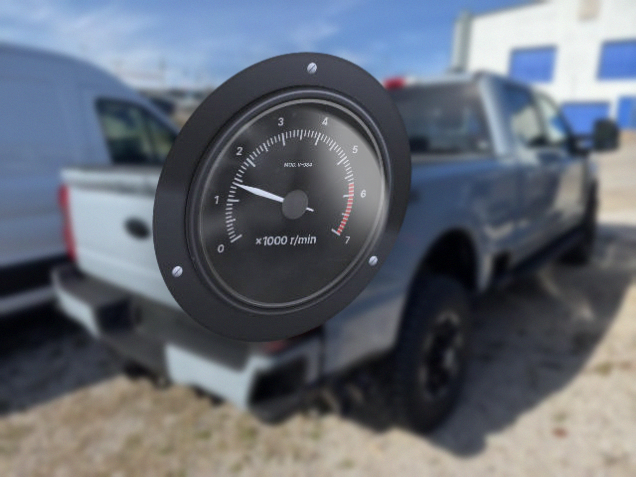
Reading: 1400 rpm
